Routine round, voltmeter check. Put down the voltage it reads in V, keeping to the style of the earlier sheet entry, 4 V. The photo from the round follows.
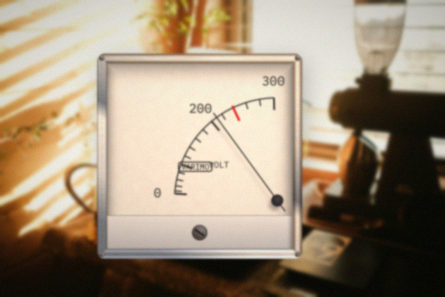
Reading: 210 V
